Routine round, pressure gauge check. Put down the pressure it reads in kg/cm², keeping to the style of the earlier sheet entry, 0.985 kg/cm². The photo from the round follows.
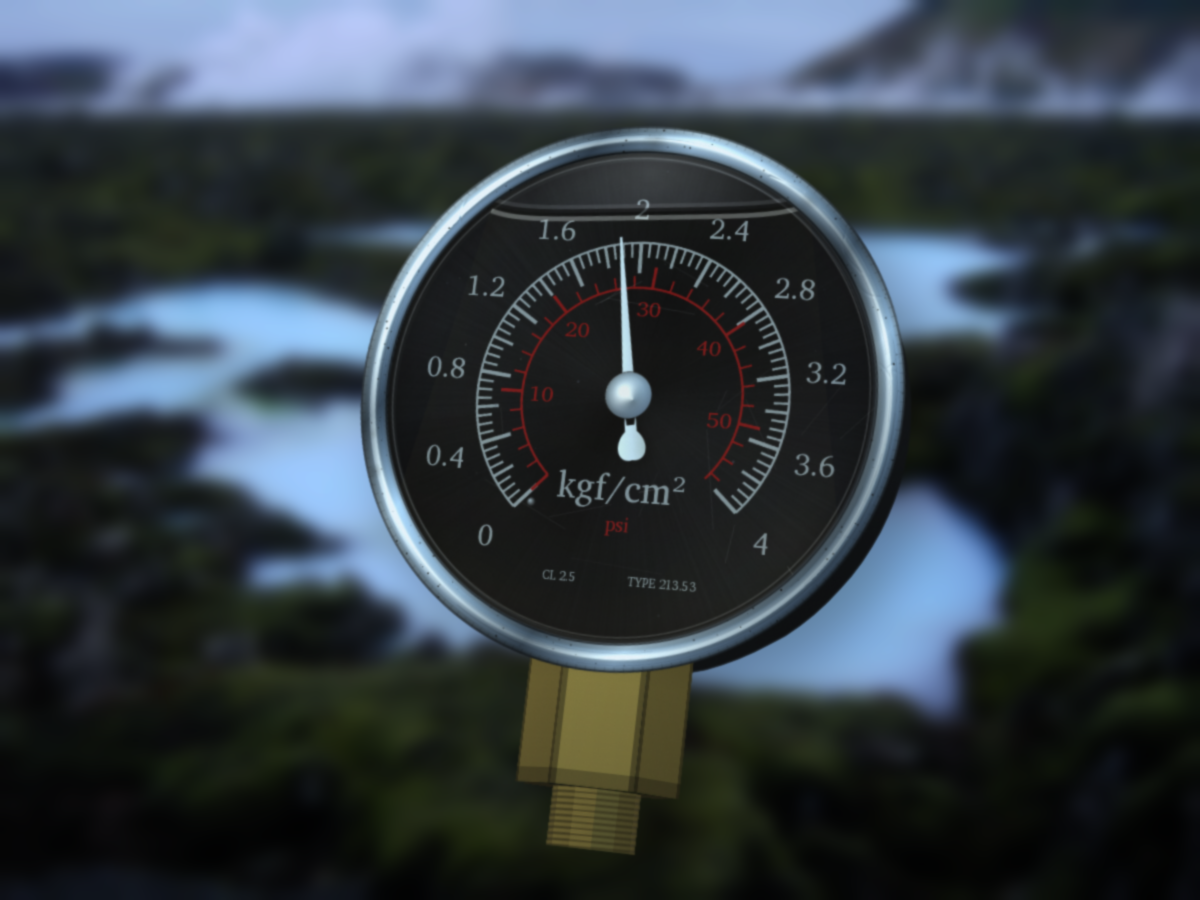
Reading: 1.9 kg/cm²
